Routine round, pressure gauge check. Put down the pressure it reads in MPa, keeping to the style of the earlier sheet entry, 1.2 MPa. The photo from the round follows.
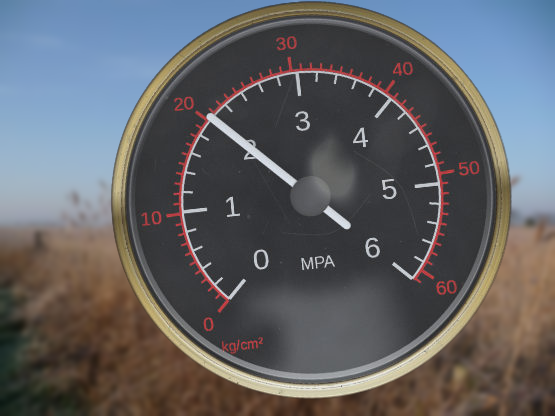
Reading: 2 MPa
